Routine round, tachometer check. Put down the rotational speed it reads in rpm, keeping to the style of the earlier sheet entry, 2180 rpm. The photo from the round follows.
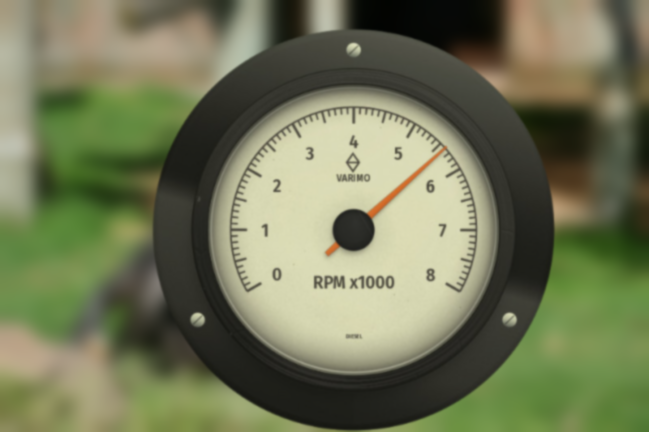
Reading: 5600 rpm
